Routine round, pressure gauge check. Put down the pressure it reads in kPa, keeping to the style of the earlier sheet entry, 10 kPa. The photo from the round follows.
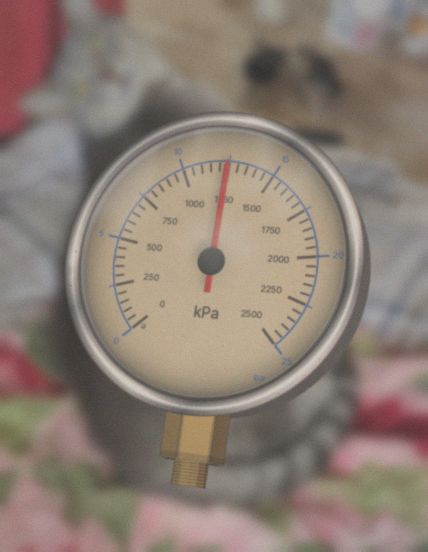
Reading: 1250 kPa
